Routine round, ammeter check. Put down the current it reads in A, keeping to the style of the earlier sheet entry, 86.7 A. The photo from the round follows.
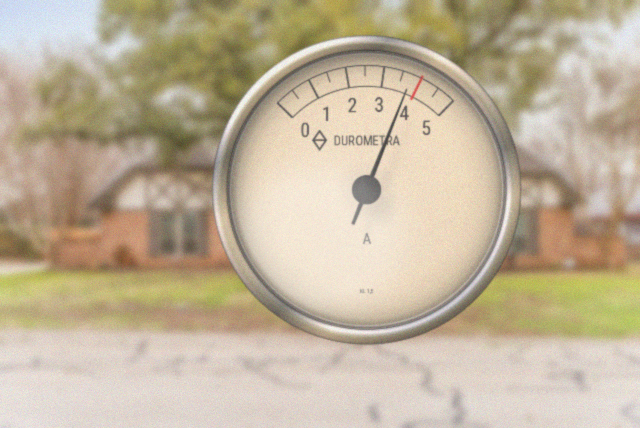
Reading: 3.75 A
